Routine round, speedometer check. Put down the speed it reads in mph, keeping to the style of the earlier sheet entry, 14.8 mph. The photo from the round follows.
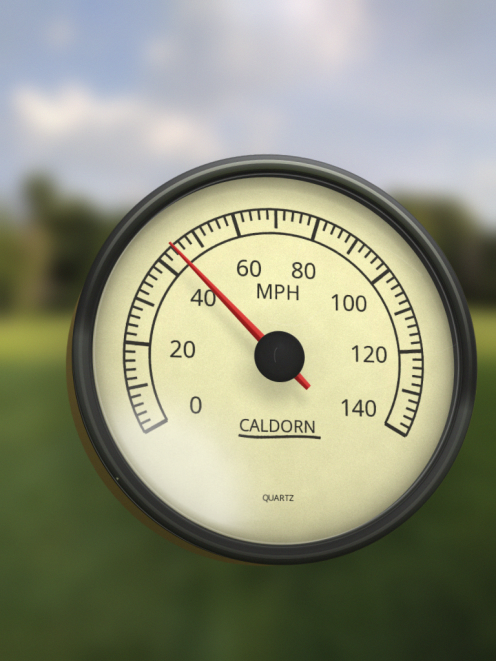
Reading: 44 mph
